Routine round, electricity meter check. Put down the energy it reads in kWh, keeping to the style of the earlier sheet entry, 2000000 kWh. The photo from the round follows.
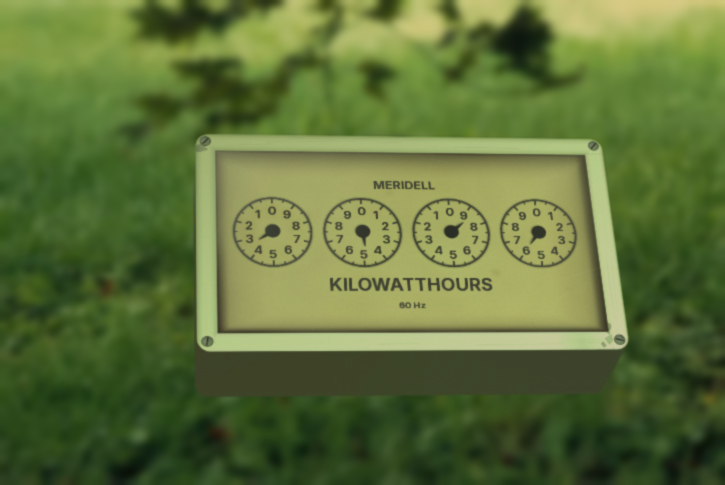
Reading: 3486 kWh
